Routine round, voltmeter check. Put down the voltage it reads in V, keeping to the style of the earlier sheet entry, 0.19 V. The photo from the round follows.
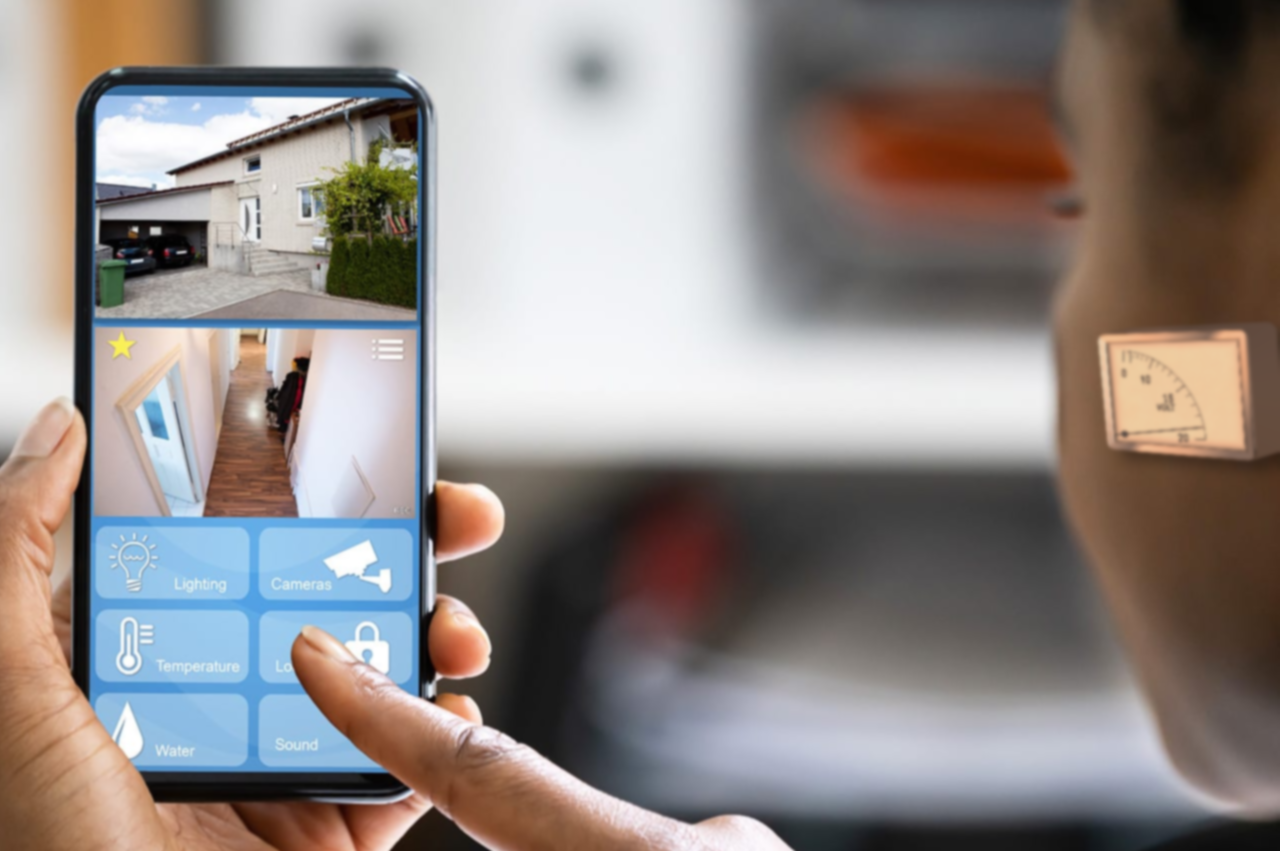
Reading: 19 V
